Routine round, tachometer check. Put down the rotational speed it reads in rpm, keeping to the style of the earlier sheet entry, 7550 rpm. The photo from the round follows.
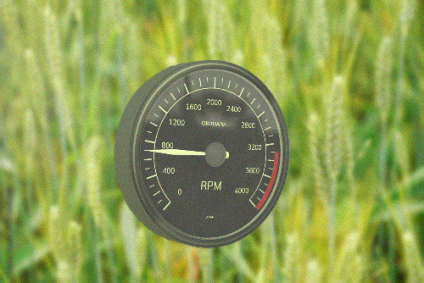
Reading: 700 rpm
